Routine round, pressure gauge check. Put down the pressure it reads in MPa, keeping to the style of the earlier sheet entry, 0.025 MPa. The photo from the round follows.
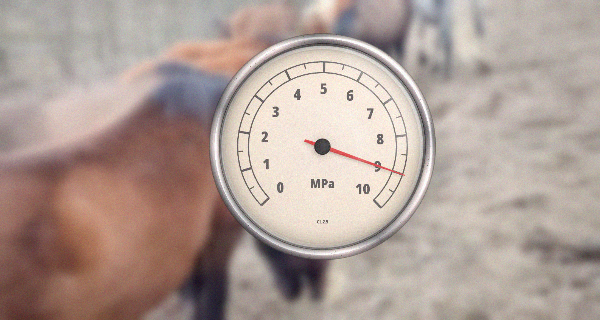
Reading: 9 MPa
